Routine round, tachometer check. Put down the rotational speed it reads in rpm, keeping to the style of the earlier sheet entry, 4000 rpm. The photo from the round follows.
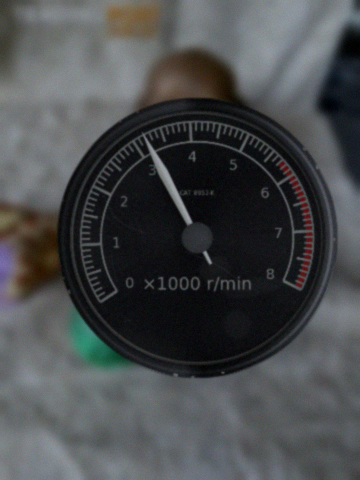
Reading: 3200 rpm
